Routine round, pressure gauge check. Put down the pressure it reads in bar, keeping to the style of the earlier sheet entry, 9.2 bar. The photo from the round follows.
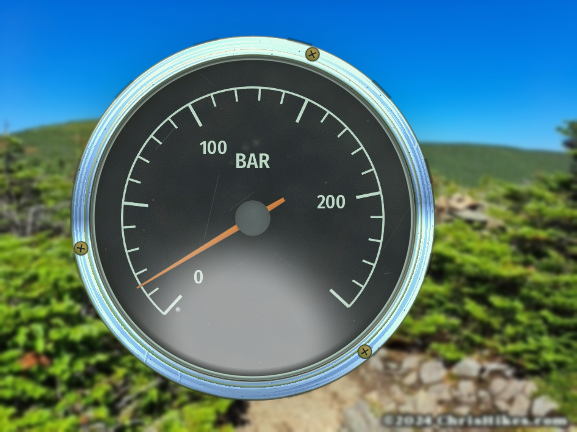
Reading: 15 bar
